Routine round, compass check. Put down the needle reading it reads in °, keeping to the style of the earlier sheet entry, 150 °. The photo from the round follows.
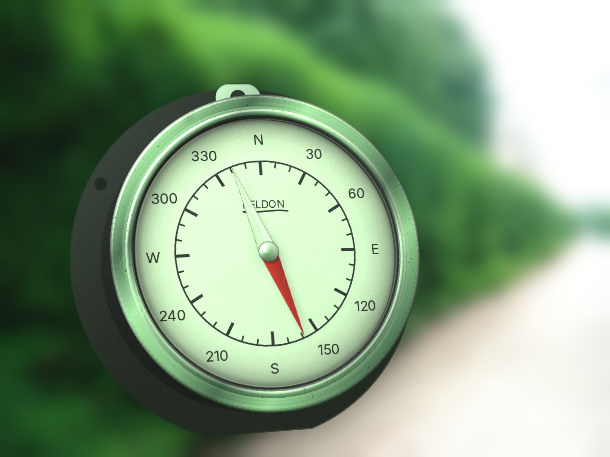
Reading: 160 °
